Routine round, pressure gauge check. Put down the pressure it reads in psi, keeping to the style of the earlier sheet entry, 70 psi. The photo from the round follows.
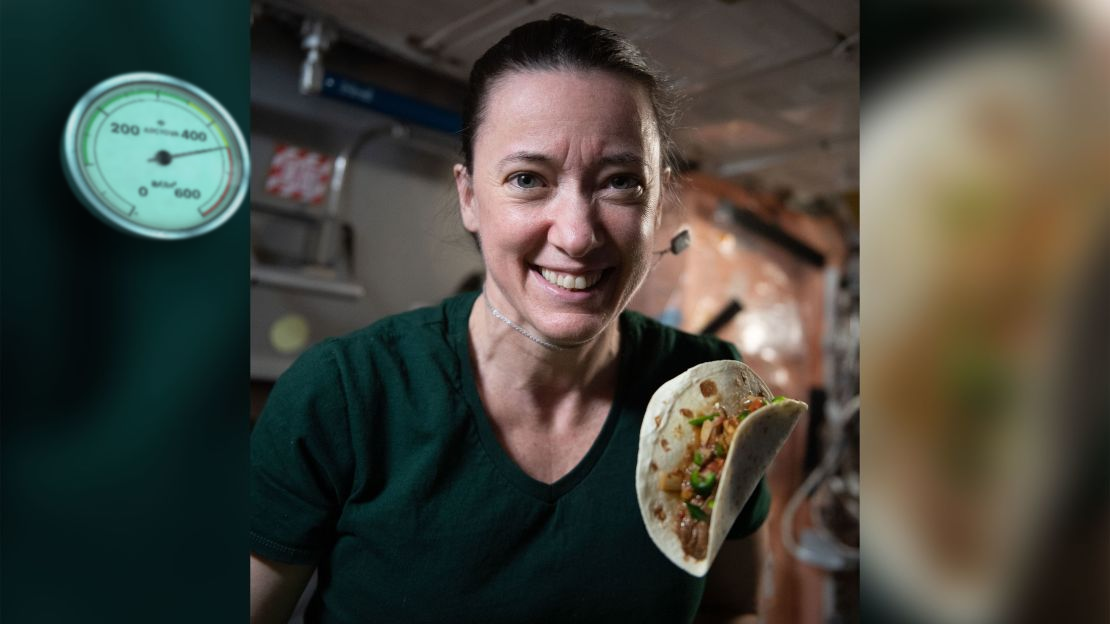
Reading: 450 psi
